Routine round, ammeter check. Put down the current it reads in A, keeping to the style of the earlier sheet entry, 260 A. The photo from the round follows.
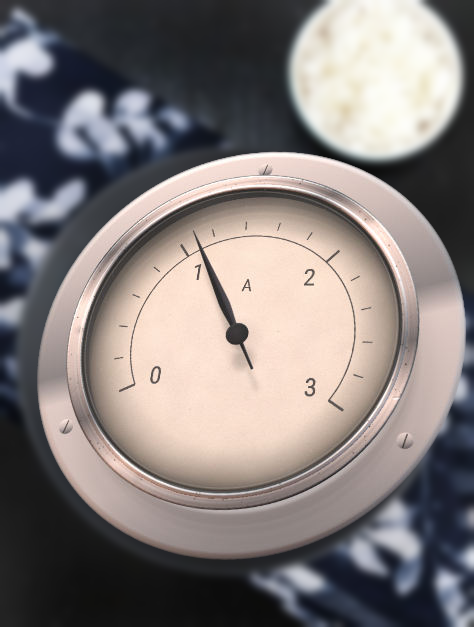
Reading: 1.1 A
